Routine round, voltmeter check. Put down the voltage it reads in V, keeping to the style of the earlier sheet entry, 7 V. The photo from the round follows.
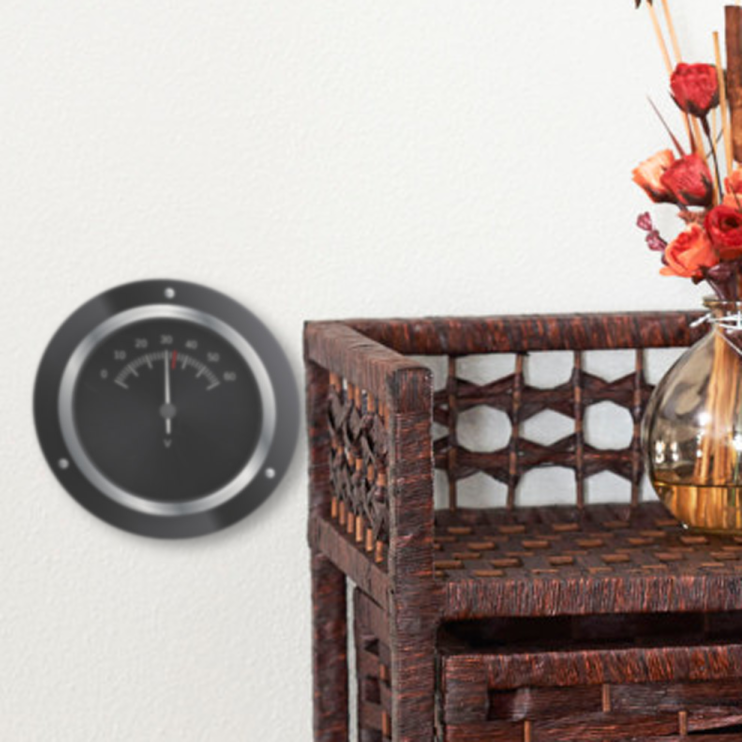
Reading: 30 V
